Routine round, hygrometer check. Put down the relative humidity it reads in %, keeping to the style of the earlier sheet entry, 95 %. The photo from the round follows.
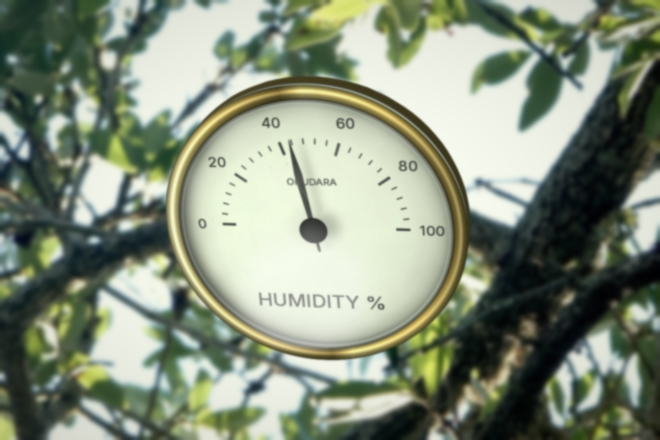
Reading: 44 %
